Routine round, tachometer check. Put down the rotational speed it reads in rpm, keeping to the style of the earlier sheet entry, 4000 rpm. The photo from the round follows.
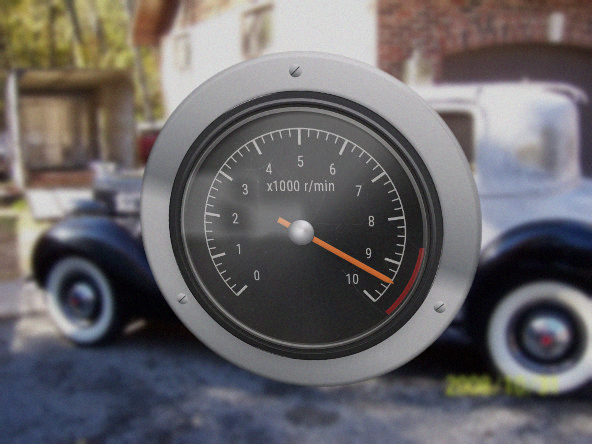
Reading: 9400 rpm
